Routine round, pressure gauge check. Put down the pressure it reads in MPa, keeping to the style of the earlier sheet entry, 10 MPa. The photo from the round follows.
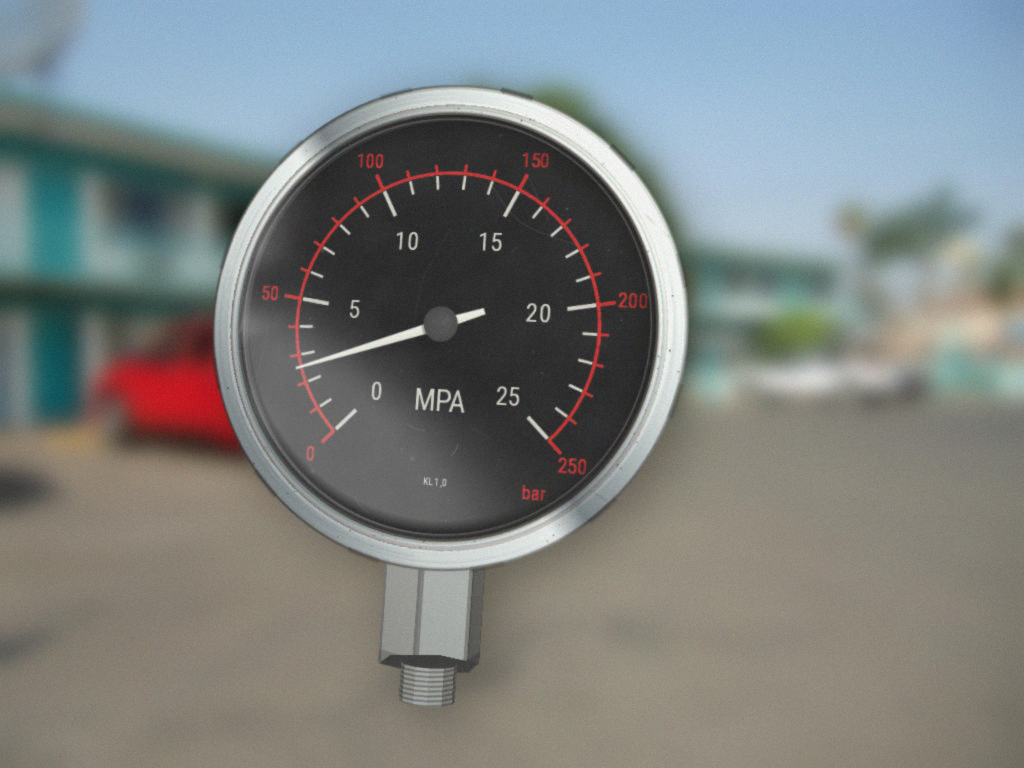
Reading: 2.5 MPa
